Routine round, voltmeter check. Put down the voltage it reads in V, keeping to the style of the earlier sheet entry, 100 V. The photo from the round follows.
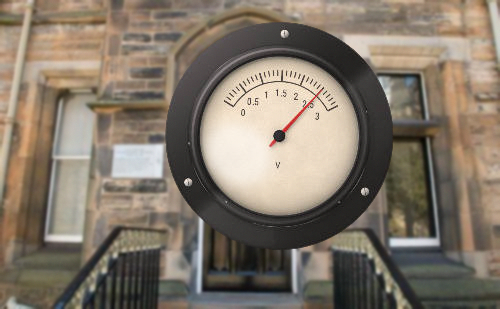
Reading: 2.5 V
